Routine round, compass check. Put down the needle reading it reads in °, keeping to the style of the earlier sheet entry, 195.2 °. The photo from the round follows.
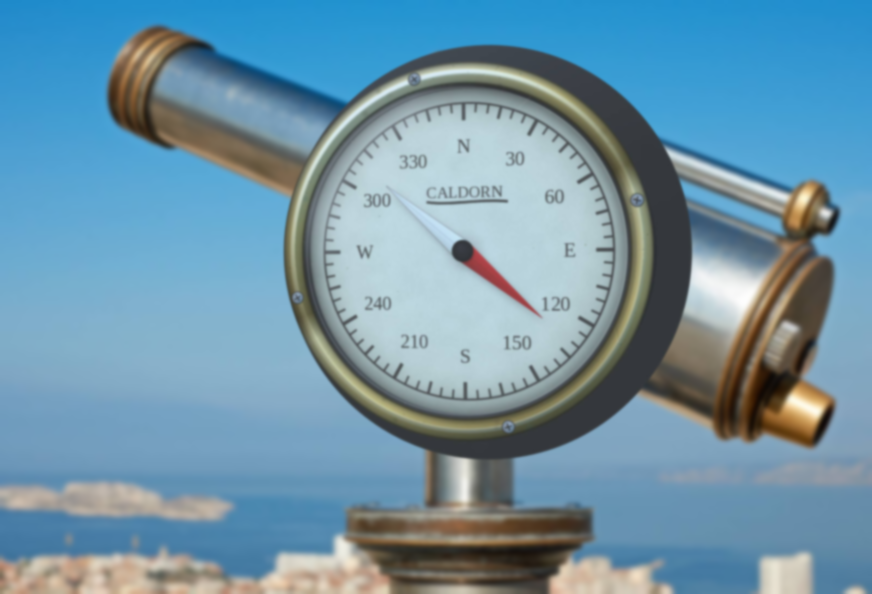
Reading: 130 °
